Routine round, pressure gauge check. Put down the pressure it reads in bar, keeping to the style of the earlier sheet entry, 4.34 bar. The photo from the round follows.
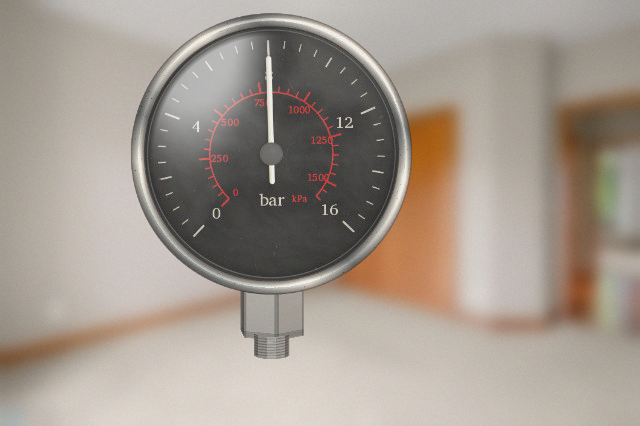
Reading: 8 bar
